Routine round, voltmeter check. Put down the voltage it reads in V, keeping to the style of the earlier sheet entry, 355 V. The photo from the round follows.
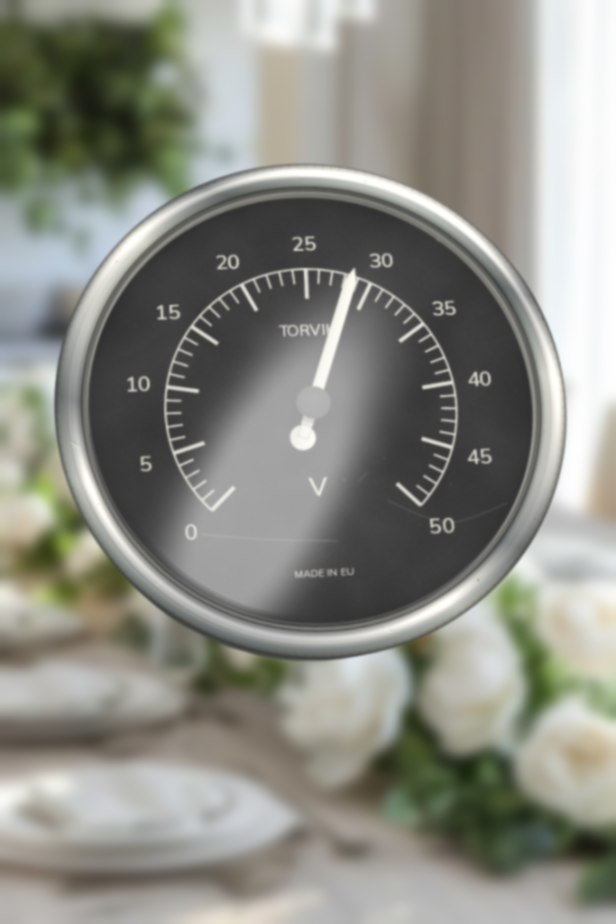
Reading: 28.5 V
